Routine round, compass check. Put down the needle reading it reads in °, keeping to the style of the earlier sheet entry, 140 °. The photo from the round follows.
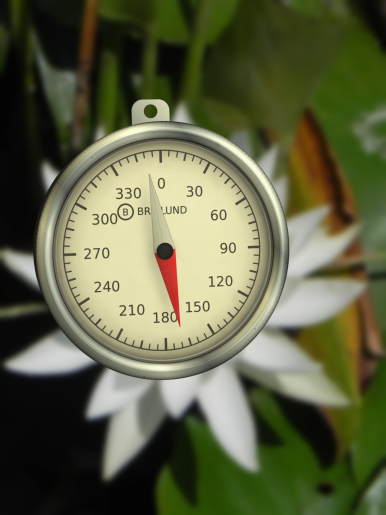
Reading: 170 °
